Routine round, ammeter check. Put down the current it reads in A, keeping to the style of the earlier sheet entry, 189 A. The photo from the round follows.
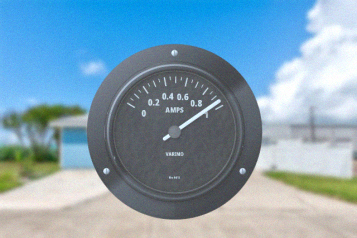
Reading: 0.95 A
